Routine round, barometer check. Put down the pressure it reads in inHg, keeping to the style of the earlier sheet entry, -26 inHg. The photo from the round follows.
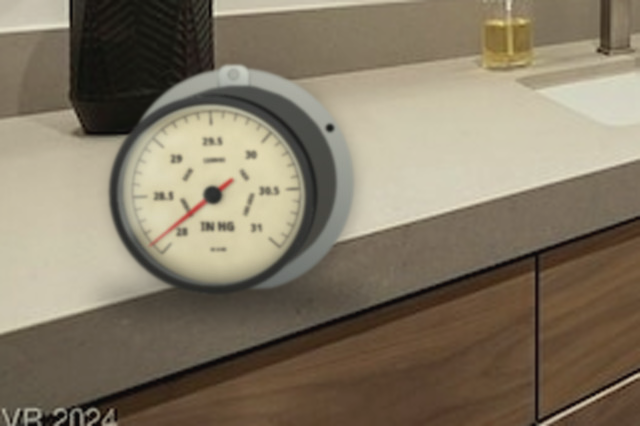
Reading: 28.1 inHg
